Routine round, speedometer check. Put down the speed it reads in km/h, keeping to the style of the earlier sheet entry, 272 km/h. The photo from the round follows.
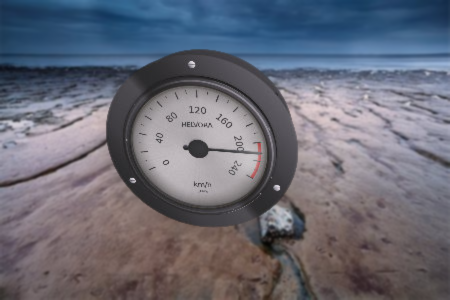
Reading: 210 km/h
